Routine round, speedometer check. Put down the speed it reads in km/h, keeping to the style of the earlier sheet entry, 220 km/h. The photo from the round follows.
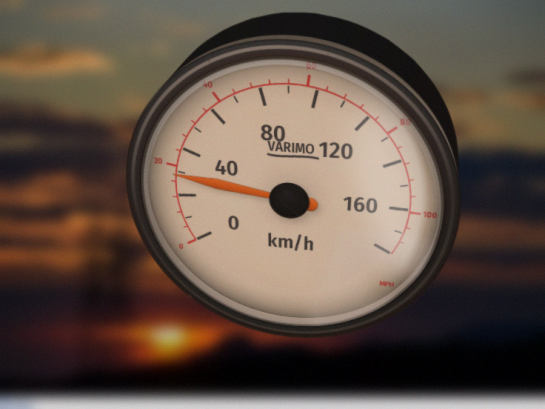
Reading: 30 km/h
